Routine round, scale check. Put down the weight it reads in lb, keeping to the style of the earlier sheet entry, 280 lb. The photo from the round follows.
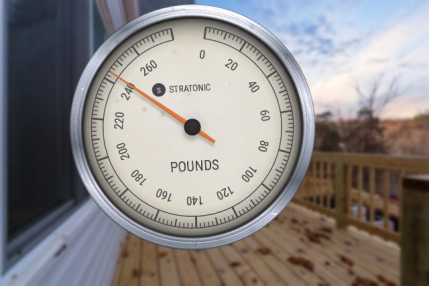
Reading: 244 lb
